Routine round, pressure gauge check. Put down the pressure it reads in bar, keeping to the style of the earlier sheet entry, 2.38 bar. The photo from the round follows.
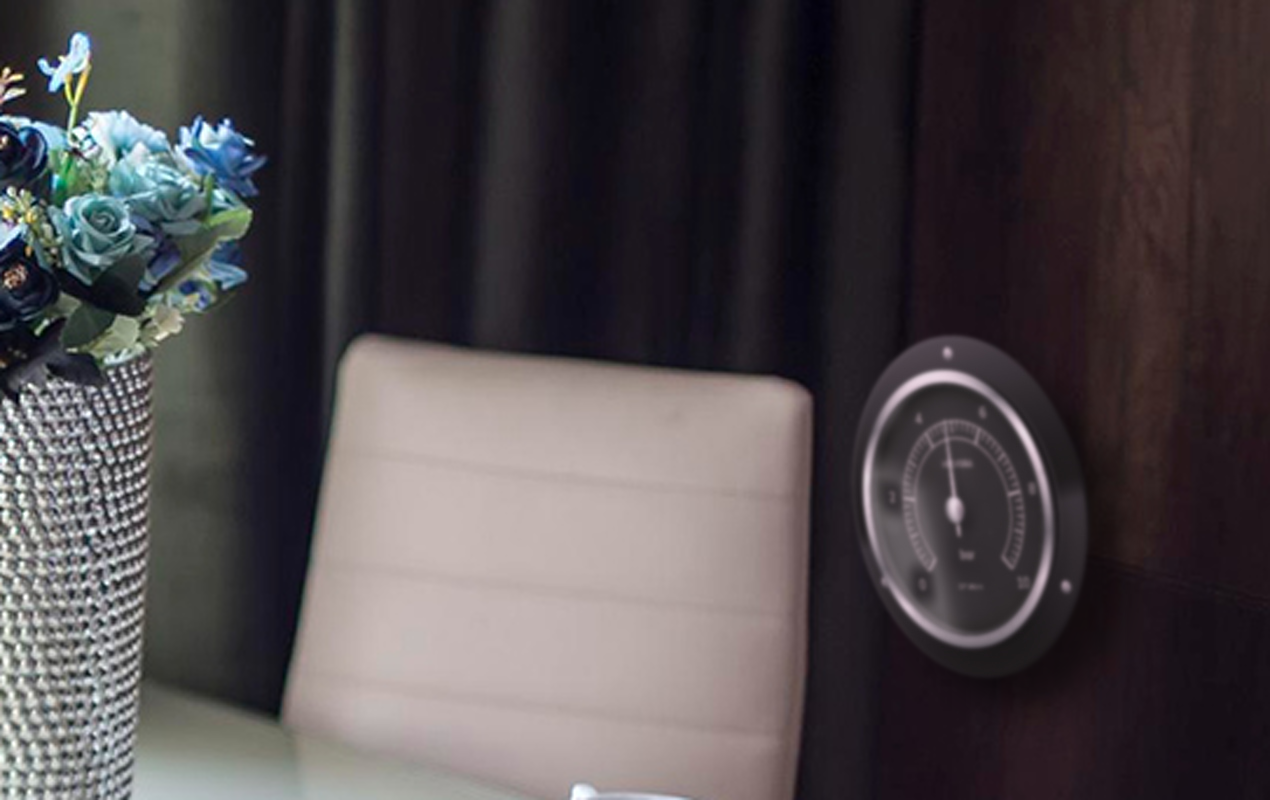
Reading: 5 bar
